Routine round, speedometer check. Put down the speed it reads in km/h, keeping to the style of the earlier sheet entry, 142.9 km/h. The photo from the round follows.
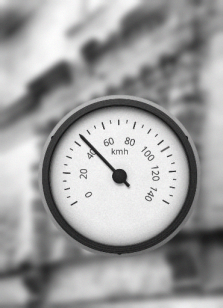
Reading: 45 km/h
